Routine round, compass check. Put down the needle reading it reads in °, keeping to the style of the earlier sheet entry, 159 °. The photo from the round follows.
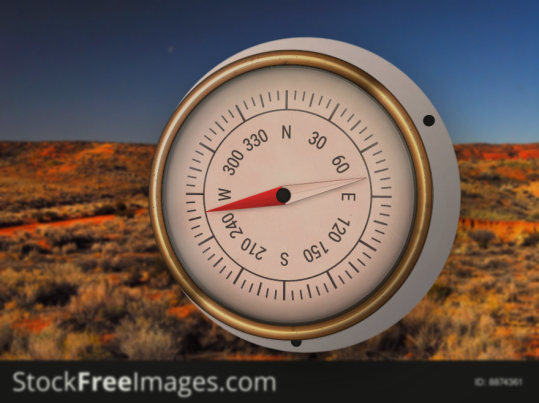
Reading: 257.5 °
